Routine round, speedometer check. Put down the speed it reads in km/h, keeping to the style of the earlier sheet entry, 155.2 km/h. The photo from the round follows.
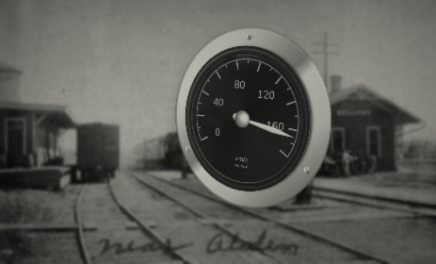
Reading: 165 km/h
